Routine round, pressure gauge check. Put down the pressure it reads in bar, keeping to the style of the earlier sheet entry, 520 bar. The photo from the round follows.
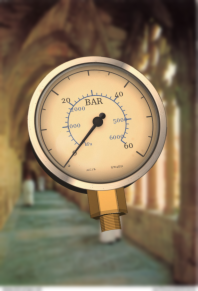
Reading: 0 bar
